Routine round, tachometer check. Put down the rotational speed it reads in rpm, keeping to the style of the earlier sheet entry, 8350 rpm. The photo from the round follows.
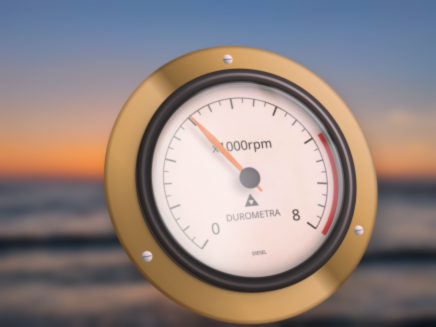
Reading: 3000 rpm
